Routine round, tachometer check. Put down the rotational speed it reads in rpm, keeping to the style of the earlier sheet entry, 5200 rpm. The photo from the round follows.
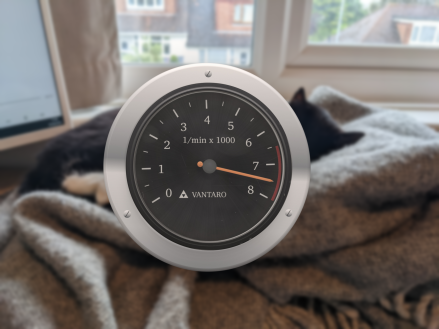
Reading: 7500 rpm
